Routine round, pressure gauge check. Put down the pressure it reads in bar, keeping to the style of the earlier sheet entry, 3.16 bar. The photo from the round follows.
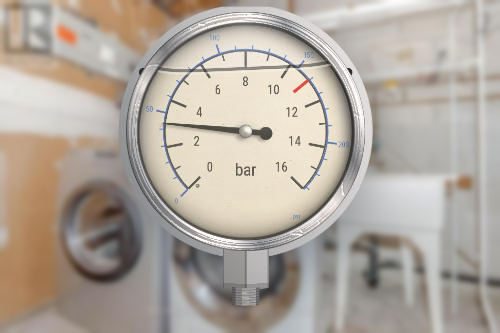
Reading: 3 bar
